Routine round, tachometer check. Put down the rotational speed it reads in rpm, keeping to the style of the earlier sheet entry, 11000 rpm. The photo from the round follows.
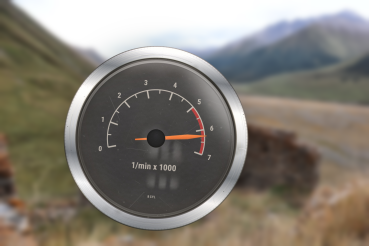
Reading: 6250 rpm
